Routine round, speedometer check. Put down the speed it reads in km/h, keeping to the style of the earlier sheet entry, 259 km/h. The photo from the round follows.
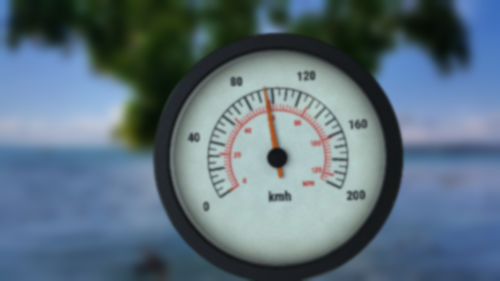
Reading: 95 km/h
